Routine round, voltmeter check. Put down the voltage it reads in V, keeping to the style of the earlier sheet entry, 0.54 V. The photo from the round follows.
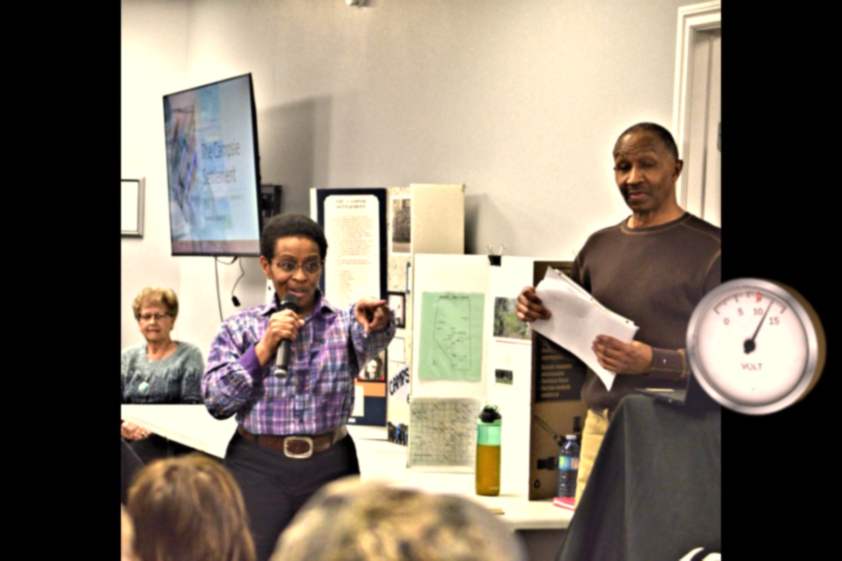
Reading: 12.5 V
